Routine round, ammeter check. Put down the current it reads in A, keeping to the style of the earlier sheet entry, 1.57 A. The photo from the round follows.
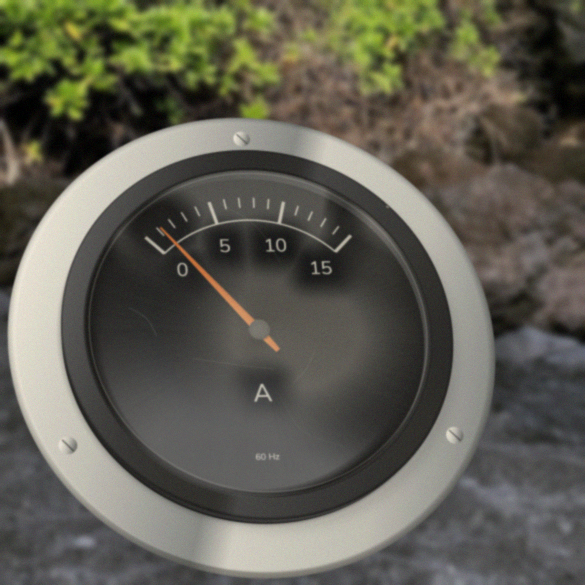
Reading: 1 A
